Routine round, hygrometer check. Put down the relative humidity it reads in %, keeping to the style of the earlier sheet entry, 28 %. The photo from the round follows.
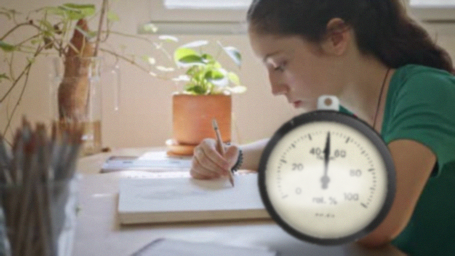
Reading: 50 %
